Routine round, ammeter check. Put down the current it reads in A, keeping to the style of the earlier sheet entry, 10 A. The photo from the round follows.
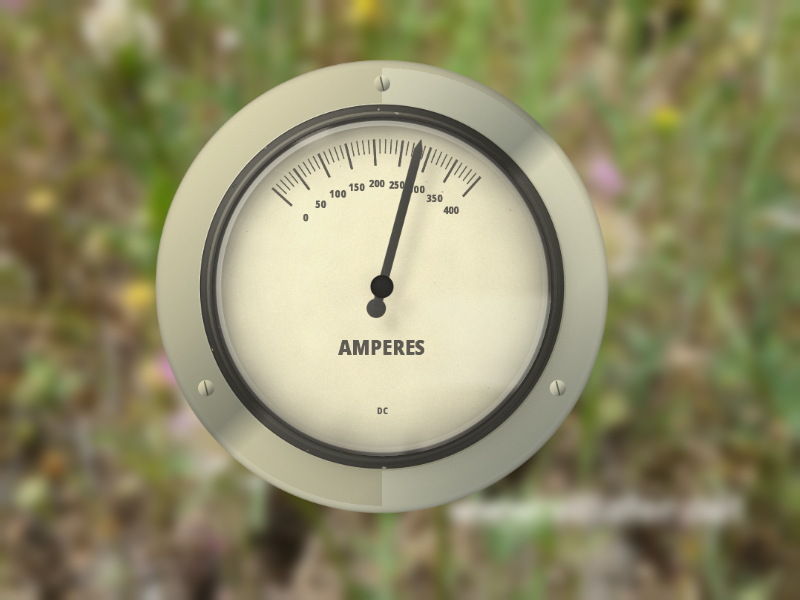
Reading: 280 A
